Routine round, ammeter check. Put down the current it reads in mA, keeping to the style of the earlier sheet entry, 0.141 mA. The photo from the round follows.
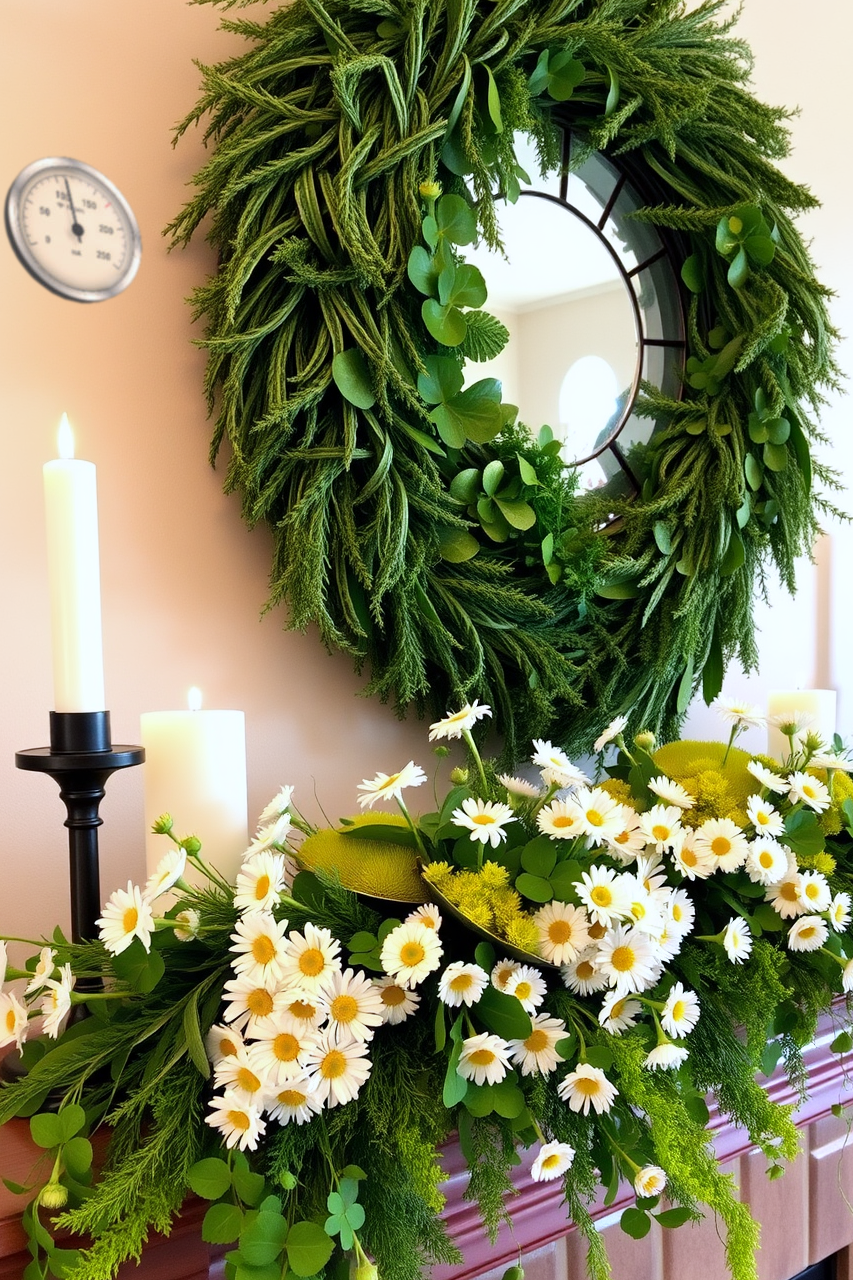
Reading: 110 mA
